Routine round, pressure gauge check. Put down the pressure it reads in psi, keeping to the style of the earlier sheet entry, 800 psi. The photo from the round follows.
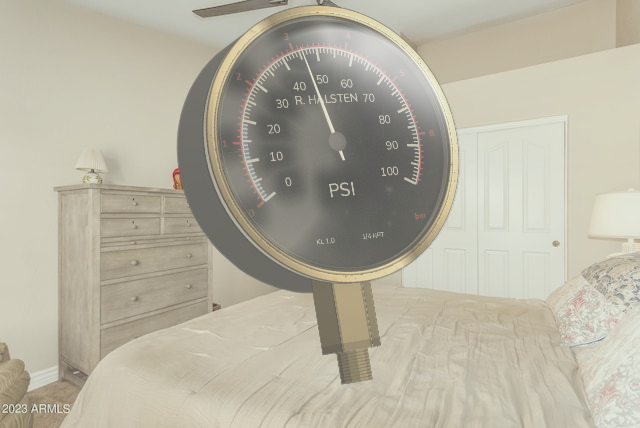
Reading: 45 psi
